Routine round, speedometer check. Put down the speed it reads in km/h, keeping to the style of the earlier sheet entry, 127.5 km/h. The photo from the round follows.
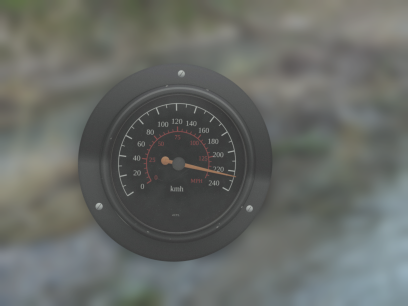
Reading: 225 km/h
